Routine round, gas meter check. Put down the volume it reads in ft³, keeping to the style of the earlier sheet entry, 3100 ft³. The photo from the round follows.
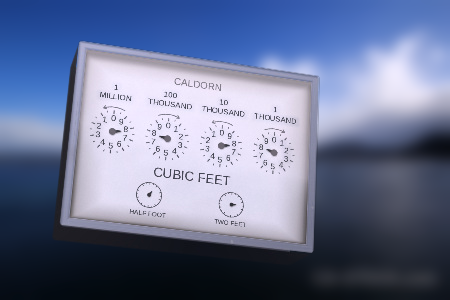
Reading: 777800 ft³
